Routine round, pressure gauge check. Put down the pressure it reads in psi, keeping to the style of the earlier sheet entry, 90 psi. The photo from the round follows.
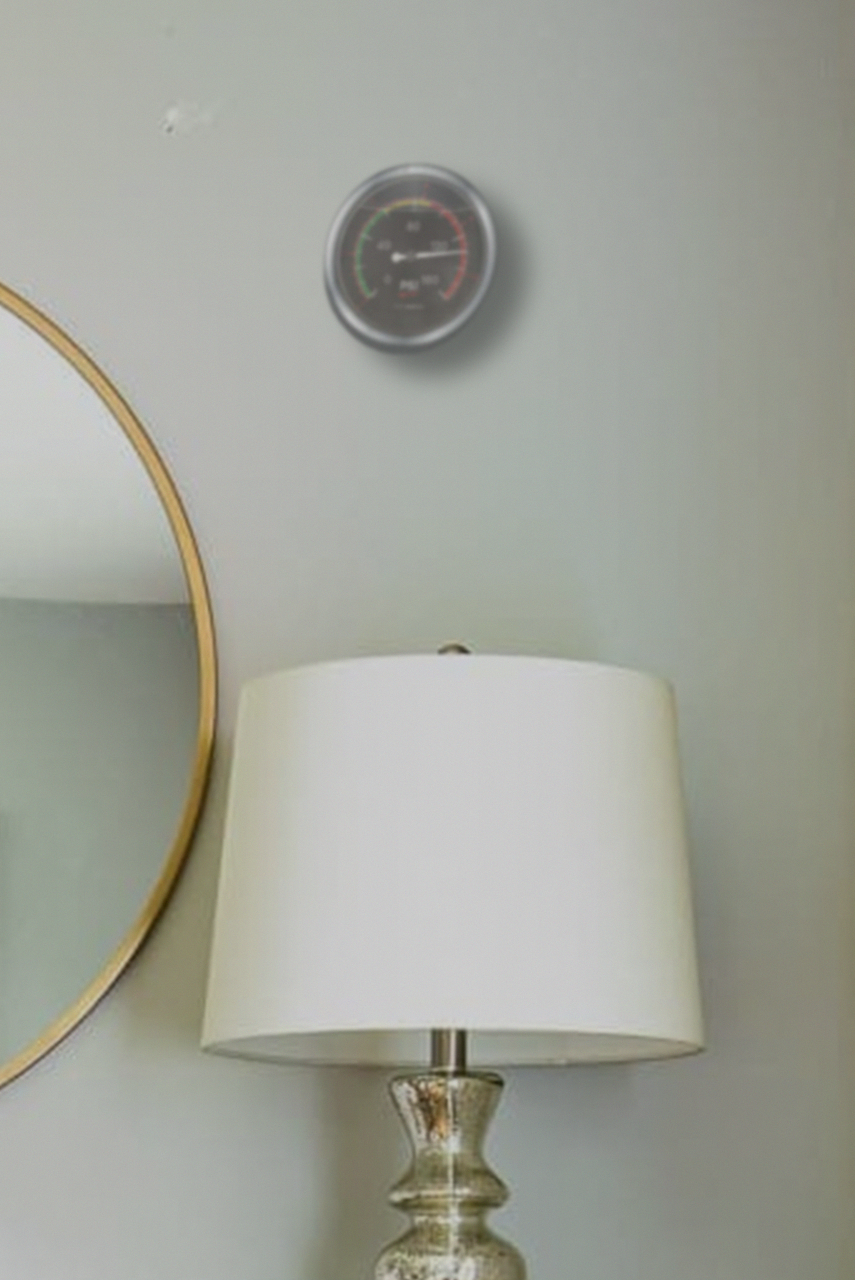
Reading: 130 psi
